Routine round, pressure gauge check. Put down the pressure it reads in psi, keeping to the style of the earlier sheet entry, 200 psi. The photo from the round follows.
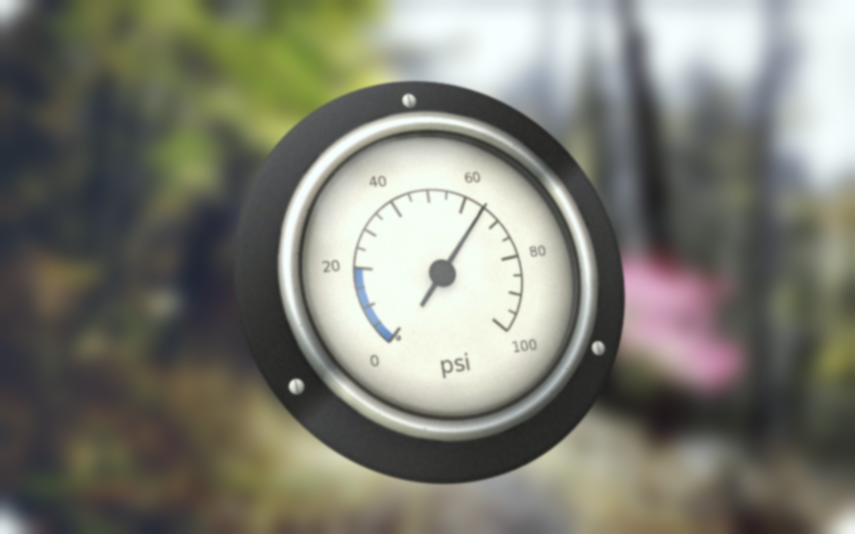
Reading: 65 psi
